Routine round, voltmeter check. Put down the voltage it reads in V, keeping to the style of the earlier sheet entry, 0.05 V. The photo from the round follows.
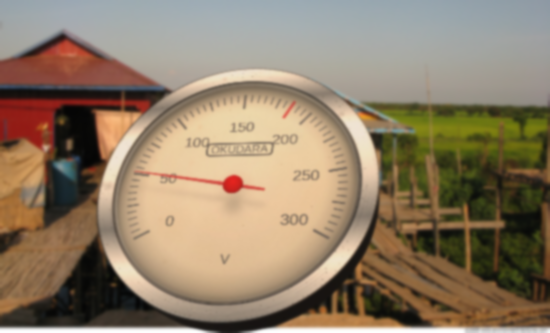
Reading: 50 V
